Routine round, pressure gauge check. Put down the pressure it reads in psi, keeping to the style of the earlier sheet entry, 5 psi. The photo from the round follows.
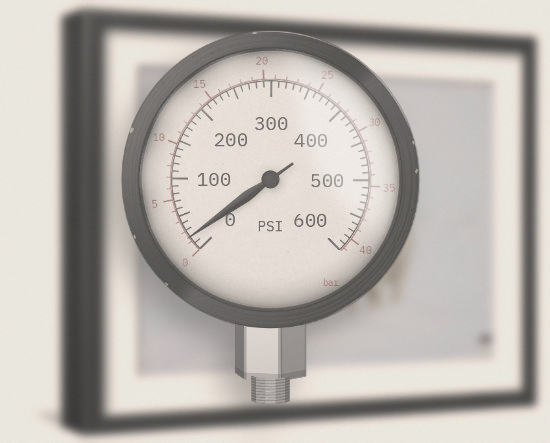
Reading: 20 psi
